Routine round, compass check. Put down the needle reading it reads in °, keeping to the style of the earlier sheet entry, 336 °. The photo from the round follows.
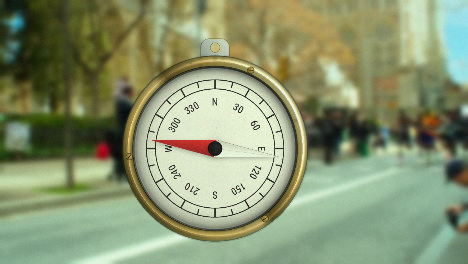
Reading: 277.5 °
